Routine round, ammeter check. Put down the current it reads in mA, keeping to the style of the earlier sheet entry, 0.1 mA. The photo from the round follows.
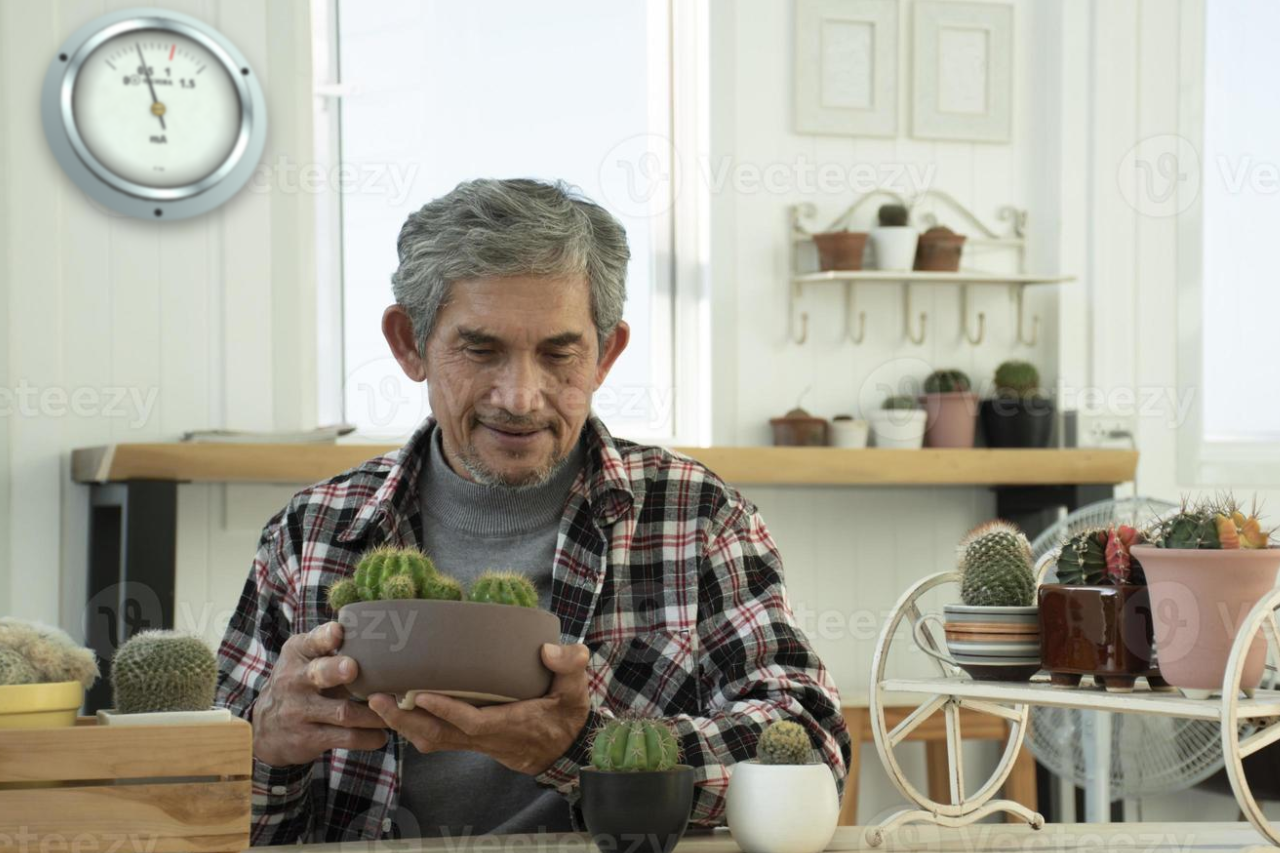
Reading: 0.5 mA
